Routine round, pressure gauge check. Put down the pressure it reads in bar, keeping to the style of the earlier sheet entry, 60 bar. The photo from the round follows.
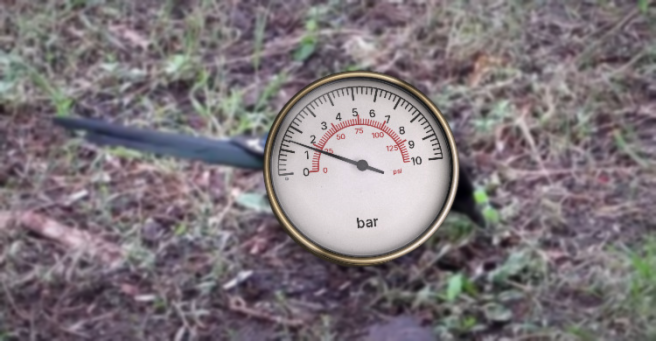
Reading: 1.4 bar
